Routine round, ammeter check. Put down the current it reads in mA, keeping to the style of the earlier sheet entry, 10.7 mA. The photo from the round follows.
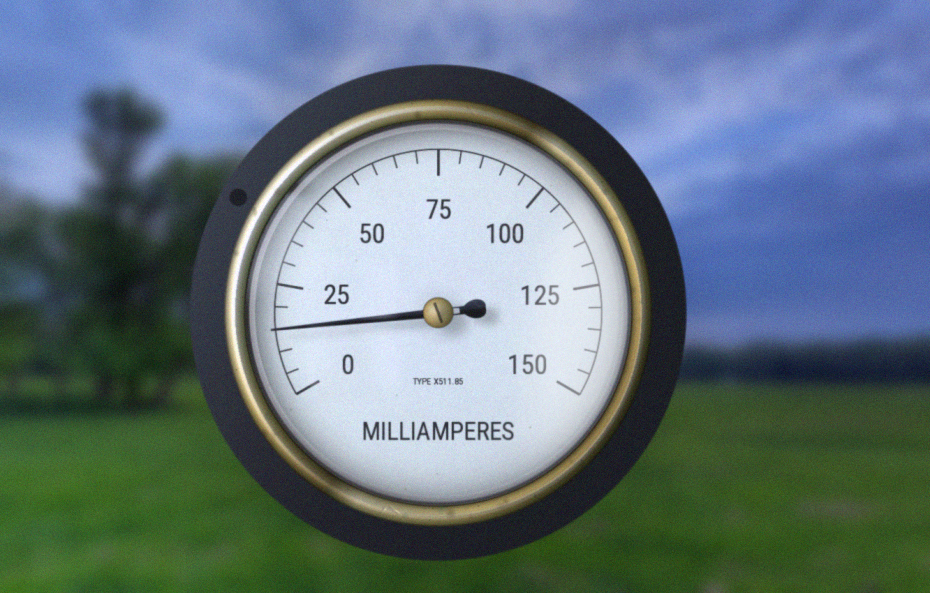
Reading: 15 mA
